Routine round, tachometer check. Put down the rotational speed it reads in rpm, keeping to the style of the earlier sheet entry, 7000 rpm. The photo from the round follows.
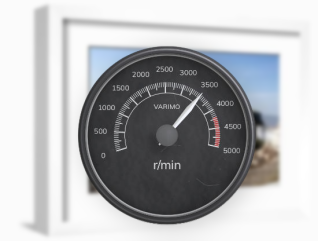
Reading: 3500 rpm
